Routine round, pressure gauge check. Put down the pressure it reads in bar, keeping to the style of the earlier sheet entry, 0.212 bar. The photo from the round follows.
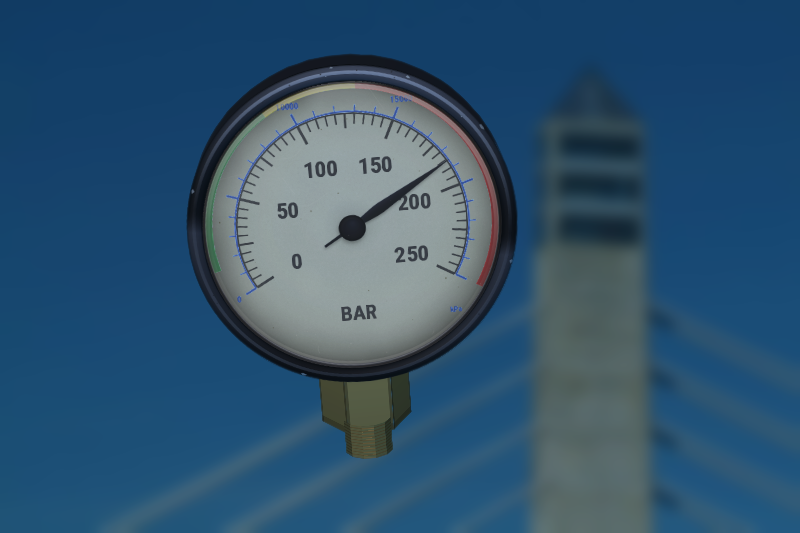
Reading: 185 bar
